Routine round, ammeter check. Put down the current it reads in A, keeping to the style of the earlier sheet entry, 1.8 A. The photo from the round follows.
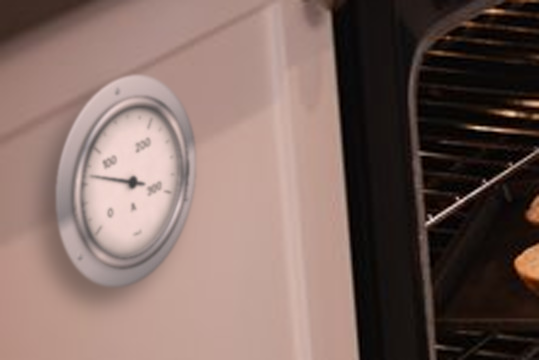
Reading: 70 A
